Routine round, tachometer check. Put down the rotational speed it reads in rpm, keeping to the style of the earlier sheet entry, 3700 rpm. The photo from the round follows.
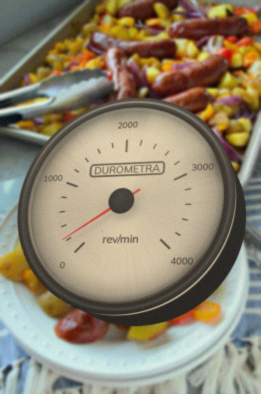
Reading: 200 rpm
